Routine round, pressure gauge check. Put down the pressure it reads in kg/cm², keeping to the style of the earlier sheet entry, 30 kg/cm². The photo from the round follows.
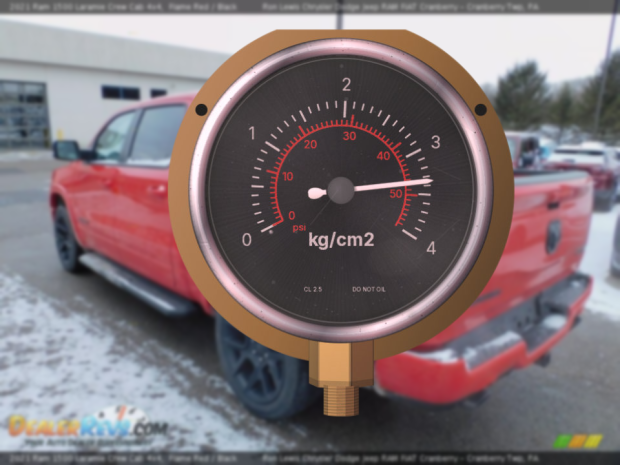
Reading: 3.35 kg/cm²
